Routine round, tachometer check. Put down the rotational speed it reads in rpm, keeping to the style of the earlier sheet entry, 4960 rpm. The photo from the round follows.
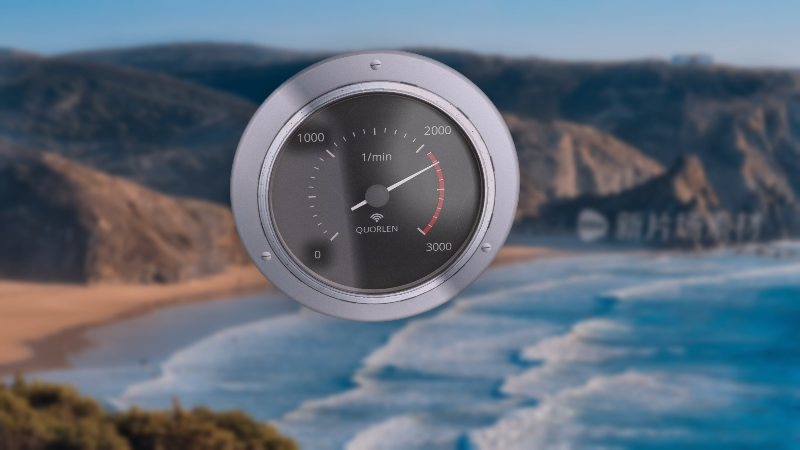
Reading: 2200 rpm
